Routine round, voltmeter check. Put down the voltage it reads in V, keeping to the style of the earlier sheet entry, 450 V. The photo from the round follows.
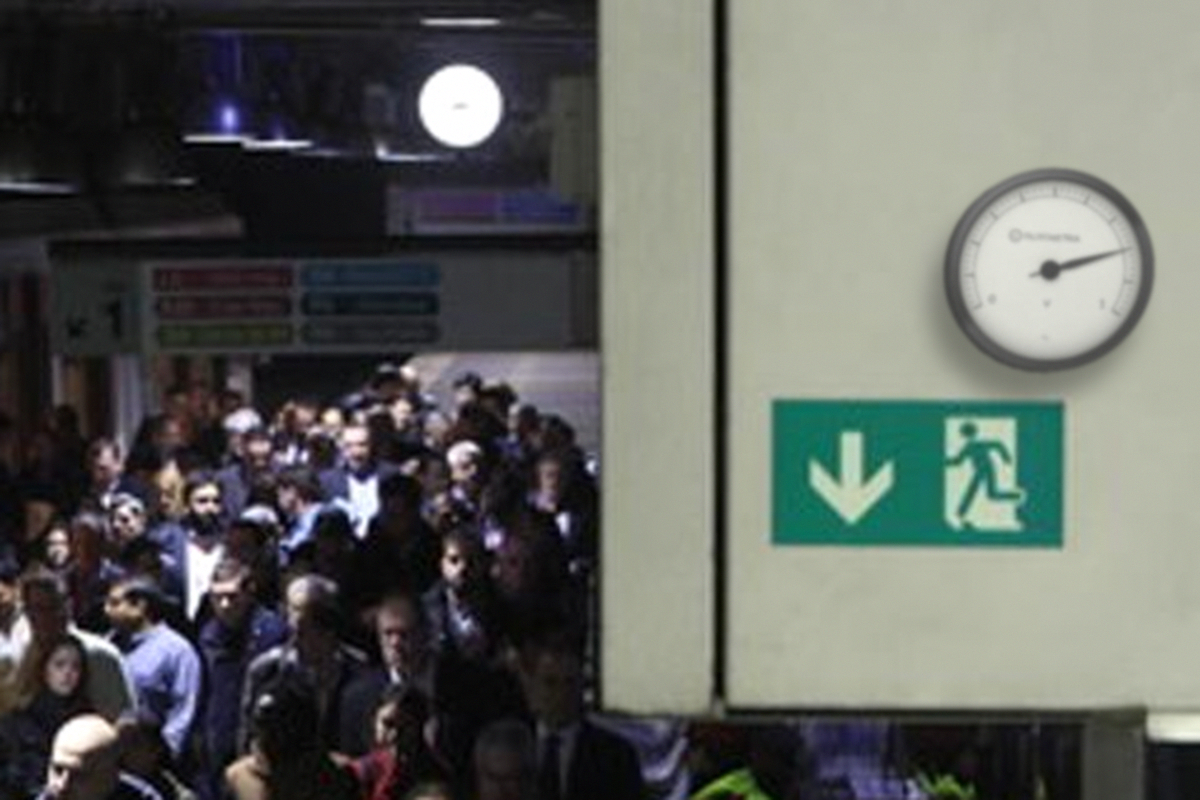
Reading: 0.8 V
